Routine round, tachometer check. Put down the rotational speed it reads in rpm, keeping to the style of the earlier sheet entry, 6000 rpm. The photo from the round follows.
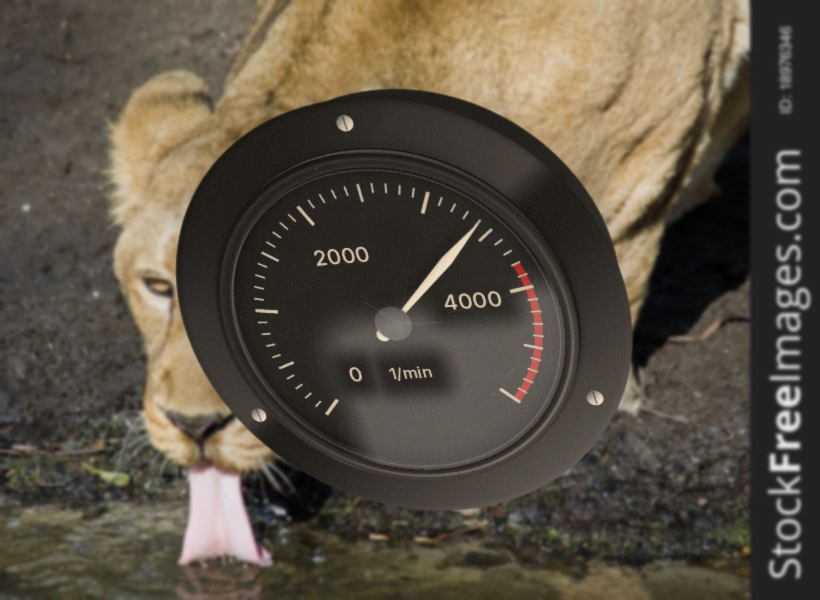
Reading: 3400 rpm
